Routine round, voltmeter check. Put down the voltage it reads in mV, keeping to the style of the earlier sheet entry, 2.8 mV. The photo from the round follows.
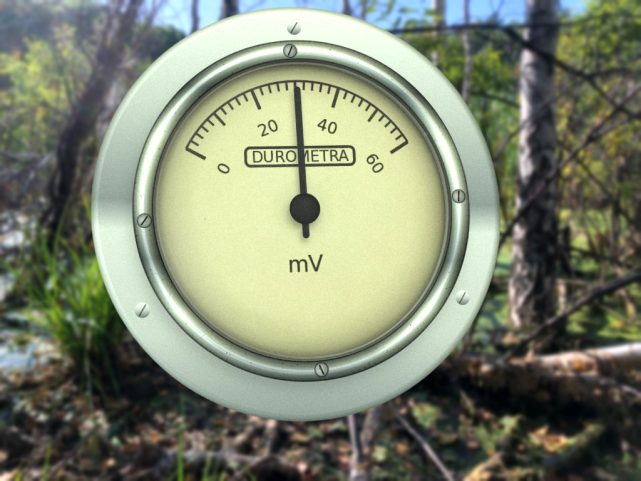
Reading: 30 mV
